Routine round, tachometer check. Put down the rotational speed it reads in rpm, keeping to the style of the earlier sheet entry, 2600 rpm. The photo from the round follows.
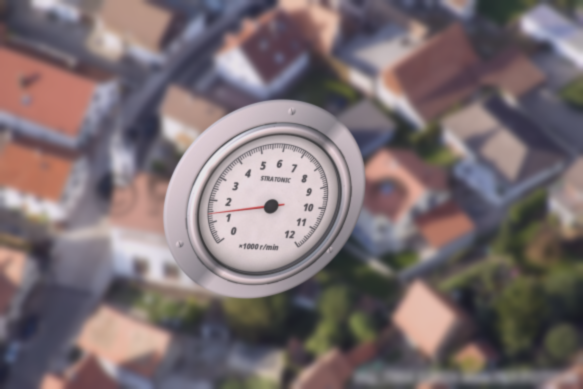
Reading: 1500 rpm
